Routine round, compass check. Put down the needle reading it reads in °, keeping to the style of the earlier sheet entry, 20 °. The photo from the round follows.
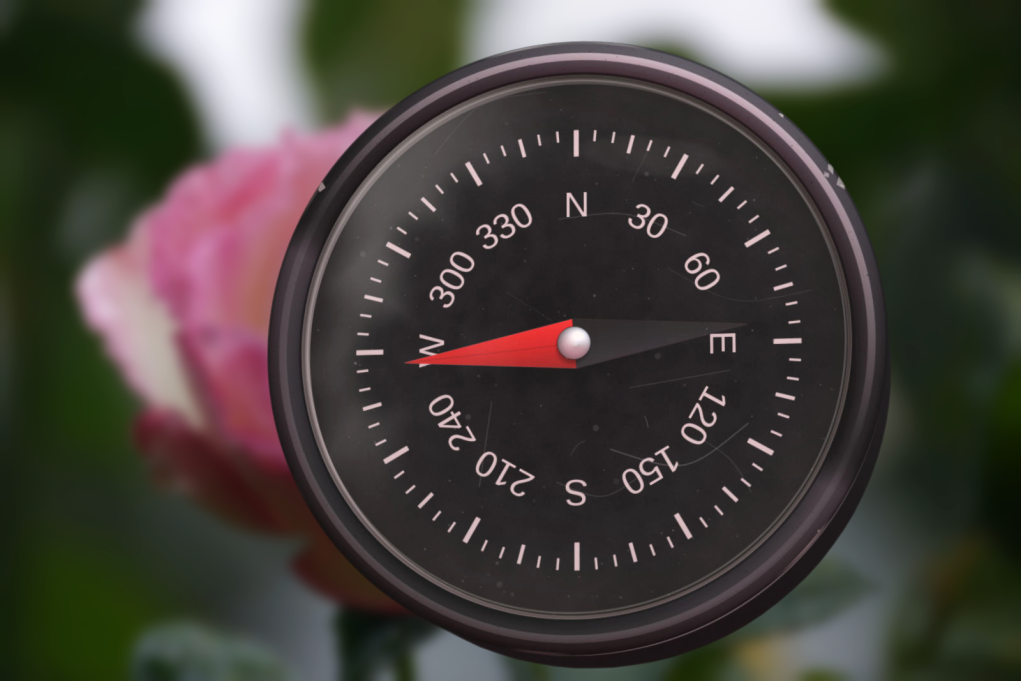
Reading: 265 °
